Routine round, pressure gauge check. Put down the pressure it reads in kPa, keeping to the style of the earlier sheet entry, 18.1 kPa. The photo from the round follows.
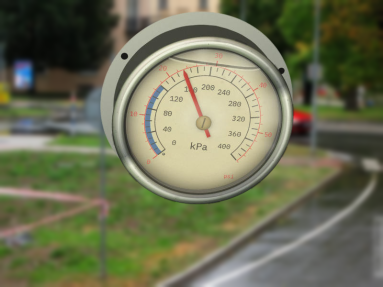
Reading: 160 kPa
